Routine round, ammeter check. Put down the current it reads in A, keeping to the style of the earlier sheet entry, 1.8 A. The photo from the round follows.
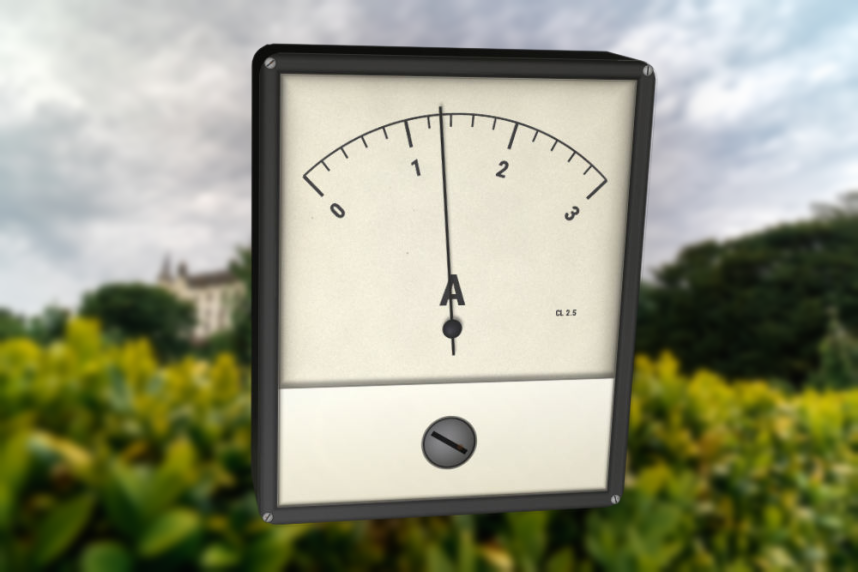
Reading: 1.3 A
